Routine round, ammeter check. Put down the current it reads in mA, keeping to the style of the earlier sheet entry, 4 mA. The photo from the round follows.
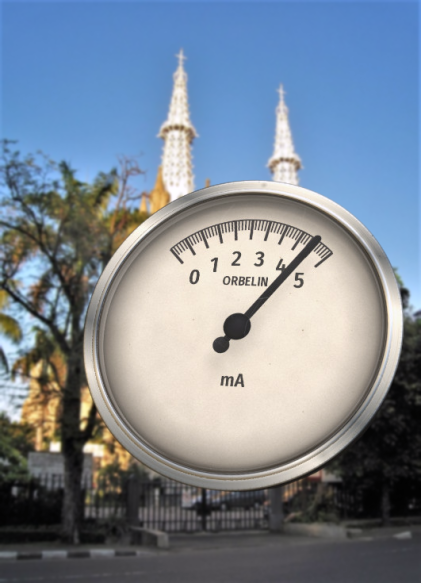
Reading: 4.5 mA
